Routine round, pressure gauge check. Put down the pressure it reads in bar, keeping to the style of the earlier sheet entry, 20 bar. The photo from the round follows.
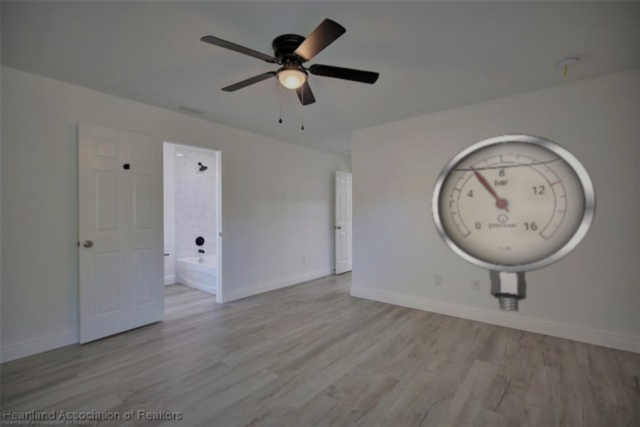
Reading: 6 bar
